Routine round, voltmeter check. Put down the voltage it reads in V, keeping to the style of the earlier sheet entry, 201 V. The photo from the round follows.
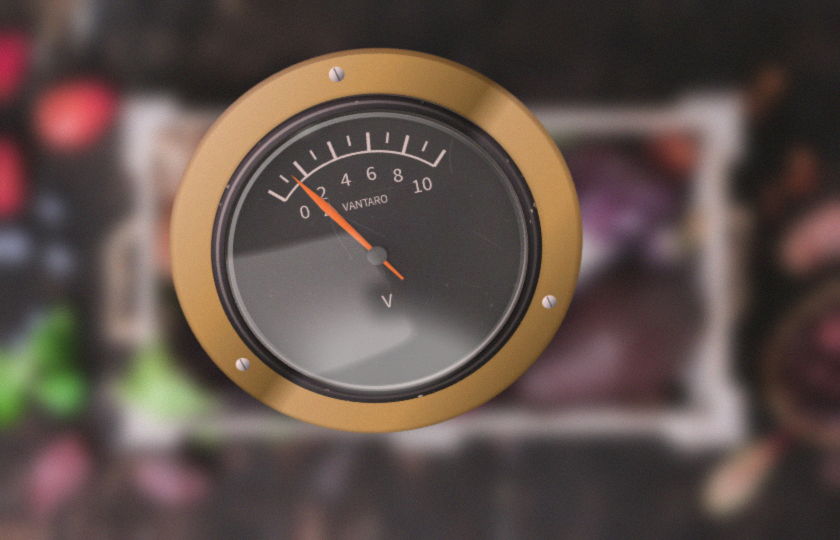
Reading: 1.5 V
